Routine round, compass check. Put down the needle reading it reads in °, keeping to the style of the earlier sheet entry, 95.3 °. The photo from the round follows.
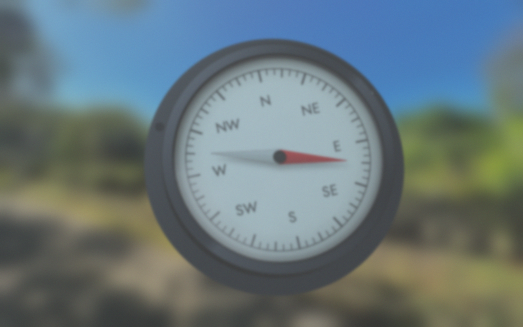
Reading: 105 °
